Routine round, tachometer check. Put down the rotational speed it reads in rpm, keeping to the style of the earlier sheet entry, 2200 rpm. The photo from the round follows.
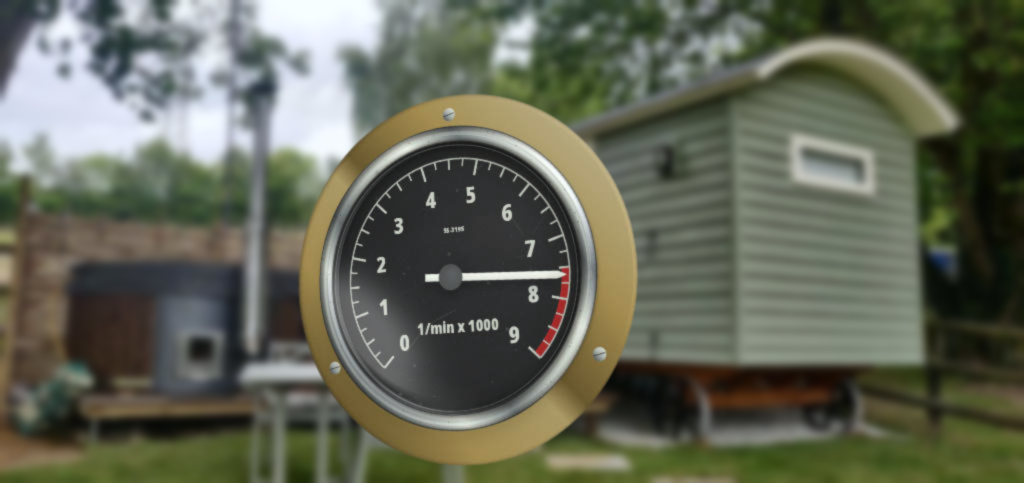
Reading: 7625 rpm
